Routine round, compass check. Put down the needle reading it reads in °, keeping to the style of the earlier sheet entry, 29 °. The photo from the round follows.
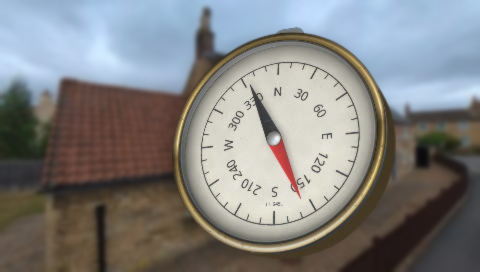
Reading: 155 °
